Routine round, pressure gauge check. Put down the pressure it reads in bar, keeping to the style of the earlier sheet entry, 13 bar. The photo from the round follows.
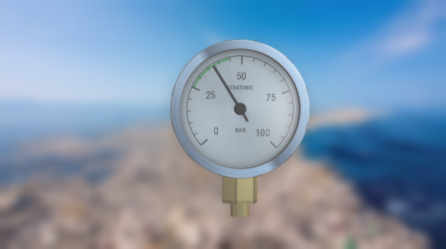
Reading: 37.5 bar
